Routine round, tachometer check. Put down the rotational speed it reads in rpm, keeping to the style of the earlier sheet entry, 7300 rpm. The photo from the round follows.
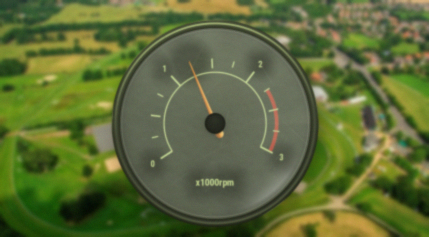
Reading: 1250 rpm
